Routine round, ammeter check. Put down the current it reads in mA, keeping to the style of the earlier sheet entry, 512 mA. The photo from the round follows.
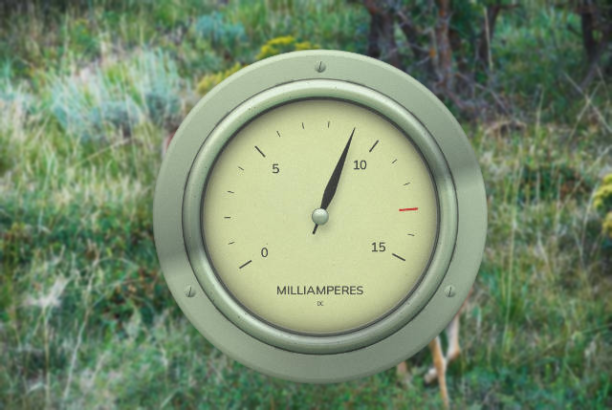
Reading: 9 mA
